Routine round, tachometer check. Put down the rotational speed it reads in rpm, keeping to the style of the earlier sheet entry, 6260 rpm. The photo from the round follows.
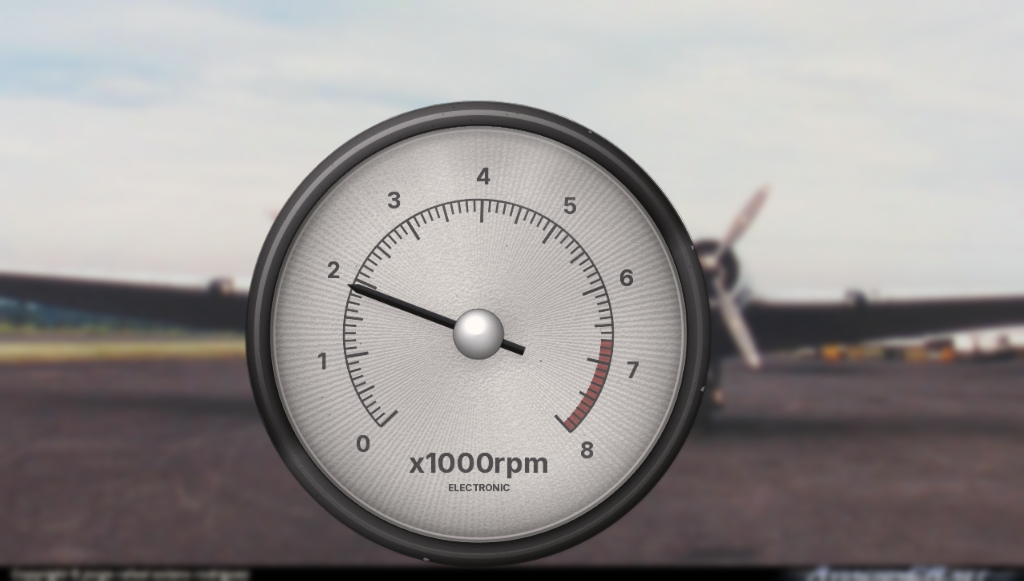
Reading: 1900 rpm
